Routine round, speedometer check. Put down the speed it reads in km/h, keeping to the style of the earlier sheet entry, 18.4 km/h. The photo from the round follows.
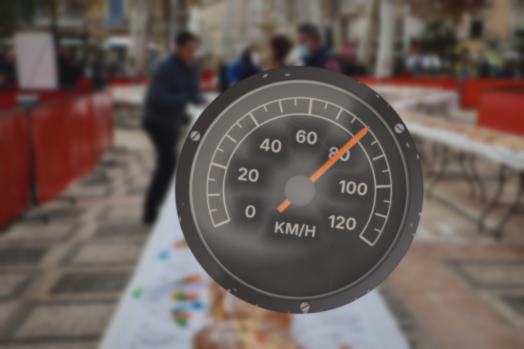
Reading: 80 km/h
